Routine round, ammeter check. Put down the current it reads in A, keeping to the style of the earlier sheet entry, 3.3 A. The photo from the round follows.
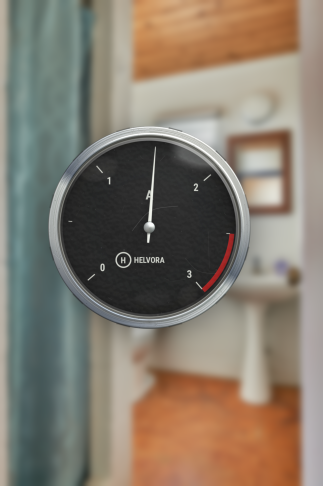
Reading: 1.5 A
